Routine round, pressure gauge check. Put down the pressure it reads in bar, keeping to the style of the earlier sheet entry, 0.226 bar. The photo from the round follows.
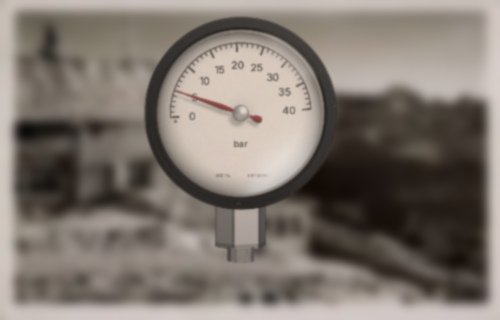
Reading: 5 bar
